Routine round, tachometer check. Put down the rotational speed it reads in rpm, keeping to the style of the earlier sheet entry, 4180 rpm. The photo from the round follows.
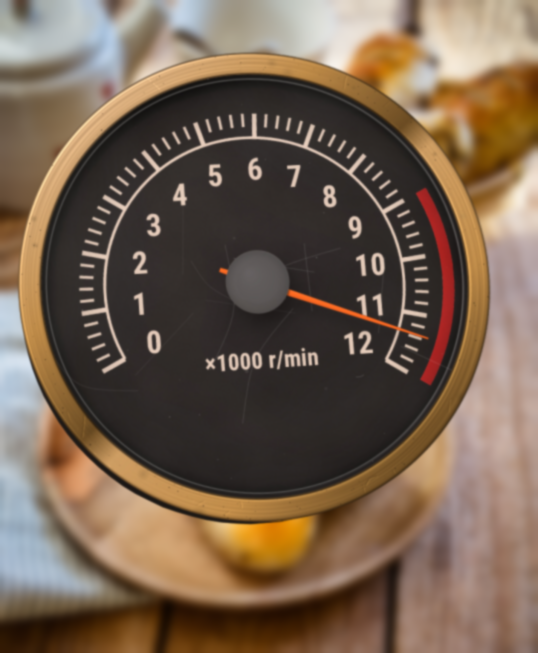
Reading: 11400 rpm
